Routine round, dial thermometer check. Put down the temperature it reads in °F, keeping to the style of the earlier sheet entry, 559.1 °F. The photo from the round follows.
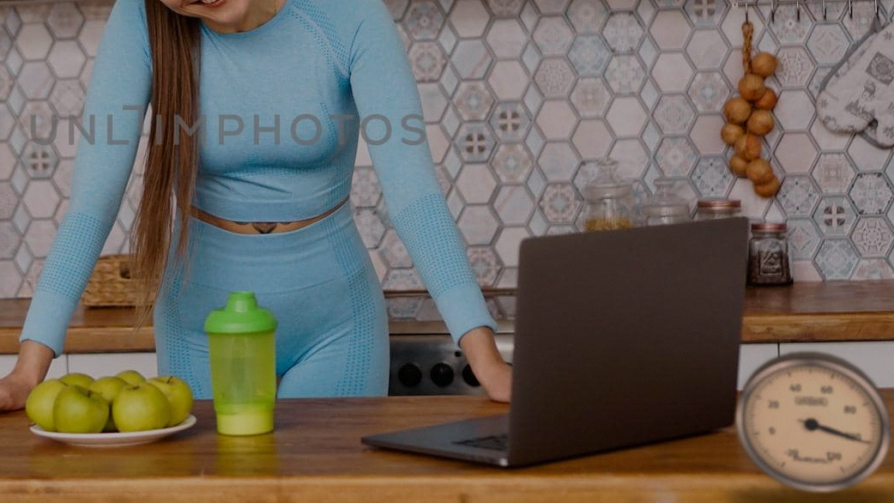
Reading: 100 °F
